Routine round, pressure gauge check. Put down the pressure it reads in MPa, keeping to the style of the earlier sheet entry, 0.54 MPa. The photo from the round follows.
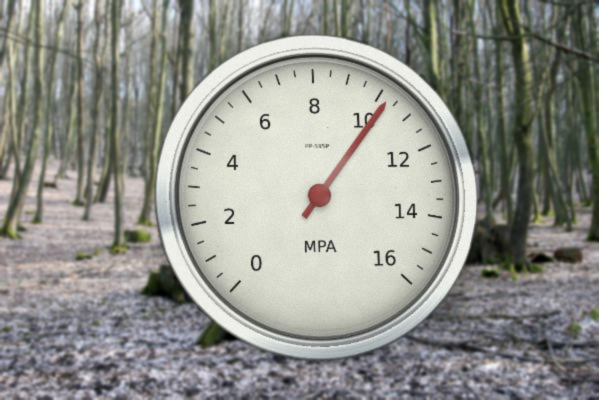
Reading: 10.25 MPa
